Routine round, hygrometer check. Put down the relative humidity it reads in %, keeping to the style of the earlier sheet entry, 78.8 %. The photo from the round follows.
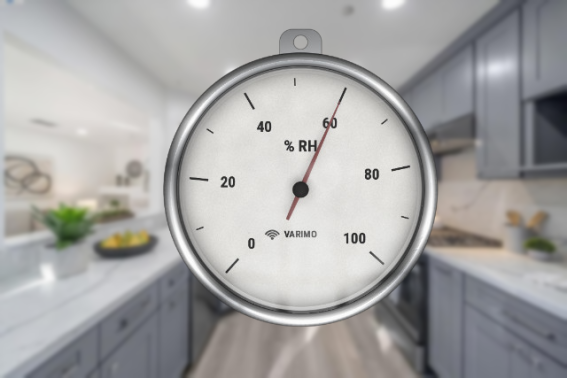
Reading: 60 %
